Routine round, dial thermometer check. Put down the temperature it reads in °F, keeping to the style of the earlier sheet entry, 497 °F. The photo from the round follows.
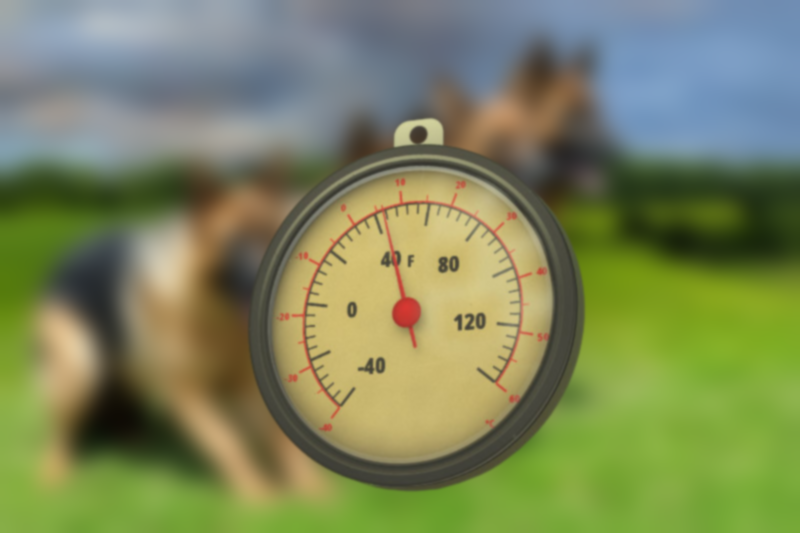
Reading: 44 °F
